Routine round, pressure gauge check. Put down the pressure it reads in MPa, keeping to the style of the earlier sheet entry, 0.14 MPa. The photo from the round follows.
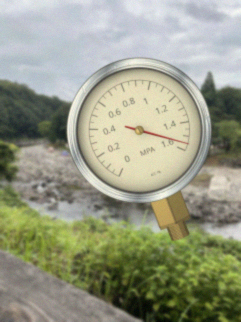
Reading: 1.55 MPa
